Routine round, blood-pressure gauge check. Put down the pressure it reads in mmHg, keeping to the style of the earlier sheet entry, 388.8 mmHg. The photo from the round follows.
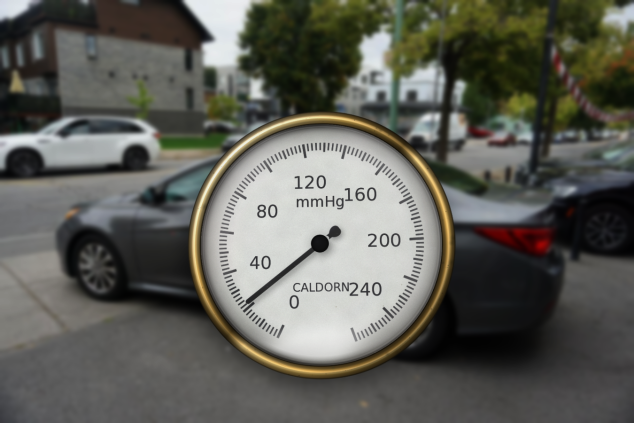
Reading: 22 mmHg
